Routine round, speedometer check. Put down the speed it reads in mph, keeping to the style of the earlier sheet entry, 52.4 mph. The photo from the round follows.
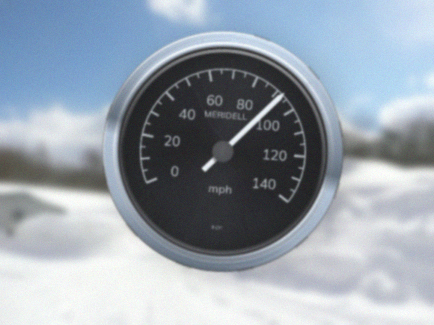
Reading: 92.5 mph
